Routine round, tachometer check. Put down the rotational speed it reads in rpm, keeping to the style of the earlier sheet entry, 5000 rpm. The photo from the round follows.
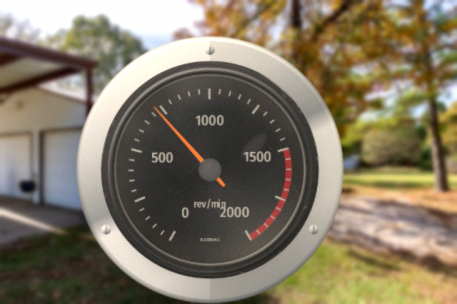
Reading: 725 rpm
